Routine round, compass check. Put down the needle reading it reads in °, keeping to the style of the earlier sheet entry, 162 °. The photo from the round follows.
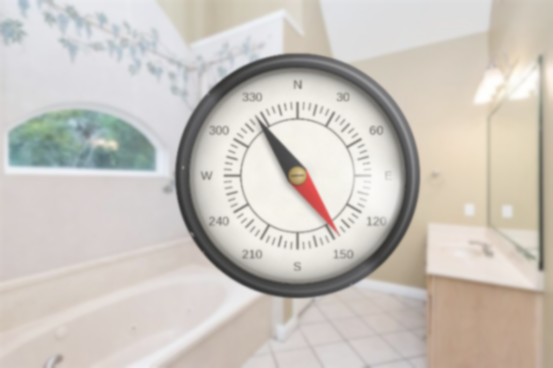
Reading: 145 °
